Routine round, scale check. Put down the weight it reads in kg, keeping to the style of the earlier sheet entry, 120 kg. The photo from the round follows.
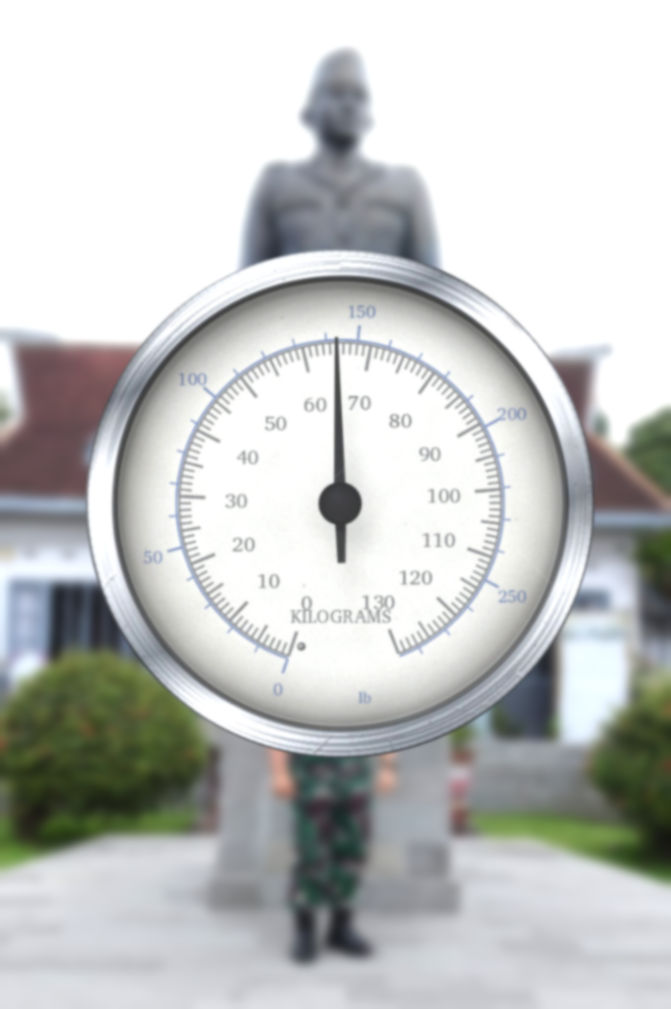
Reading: 65 kg
